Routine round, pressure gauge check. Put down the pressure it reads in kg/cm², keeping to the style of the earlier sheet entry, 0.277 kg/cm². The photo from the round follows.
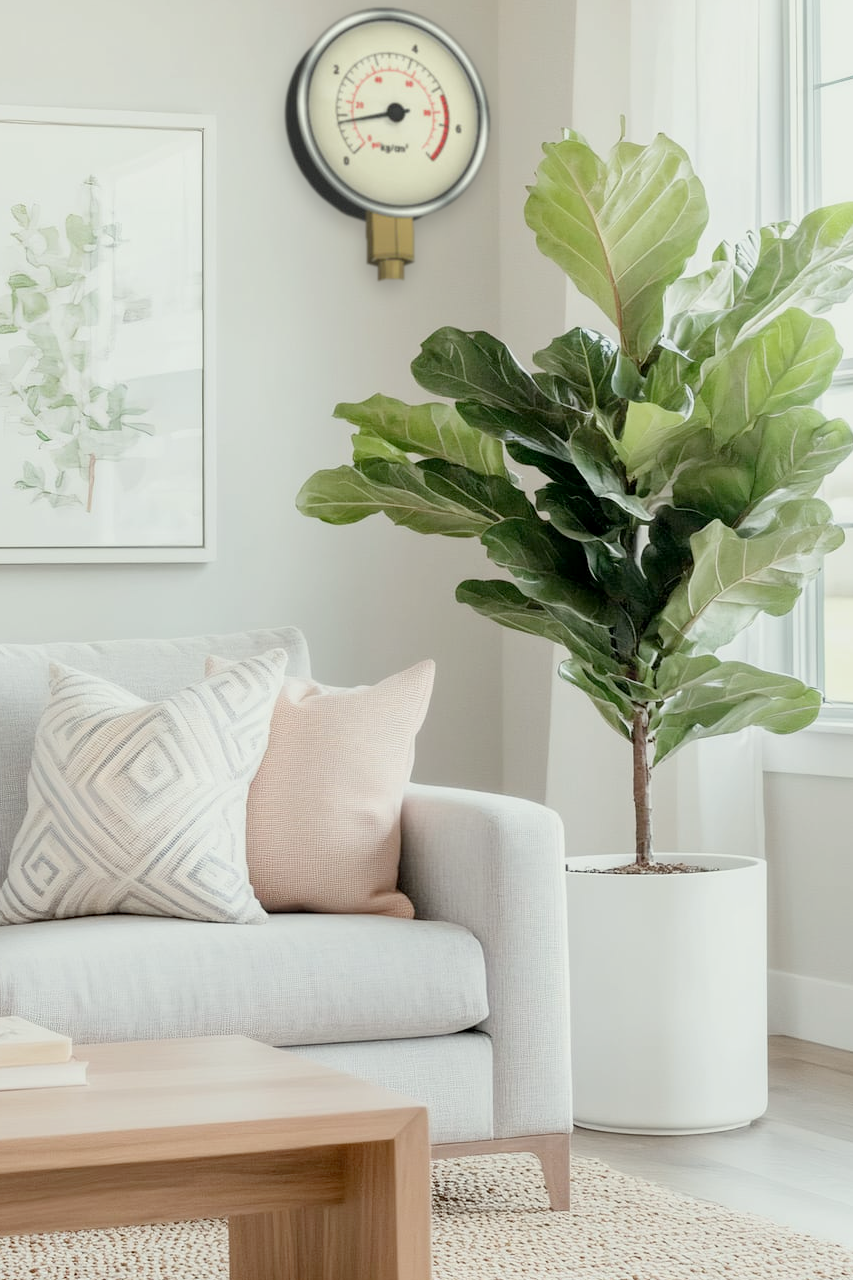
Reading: 0.8 kg/cm²
